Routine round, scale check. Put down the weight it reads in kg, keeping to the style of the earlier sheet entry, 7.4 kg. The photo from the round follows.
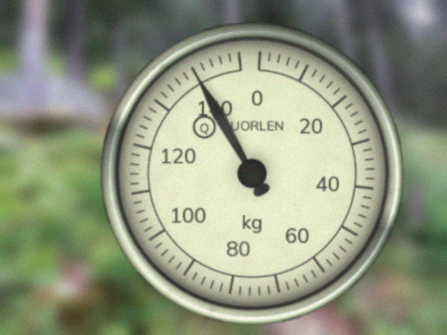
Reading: 140 kg
